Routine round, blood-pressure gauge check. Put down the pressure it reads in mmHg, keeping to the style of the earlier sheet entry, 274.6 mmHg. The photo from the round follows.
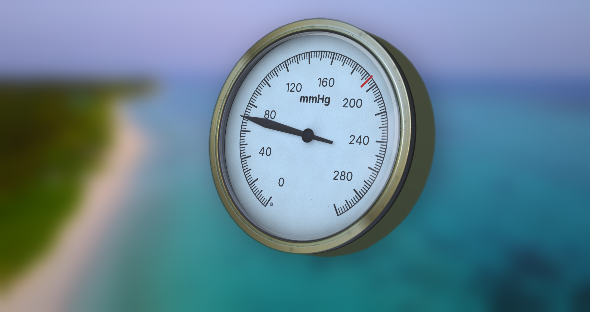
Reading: 70 mmHg
